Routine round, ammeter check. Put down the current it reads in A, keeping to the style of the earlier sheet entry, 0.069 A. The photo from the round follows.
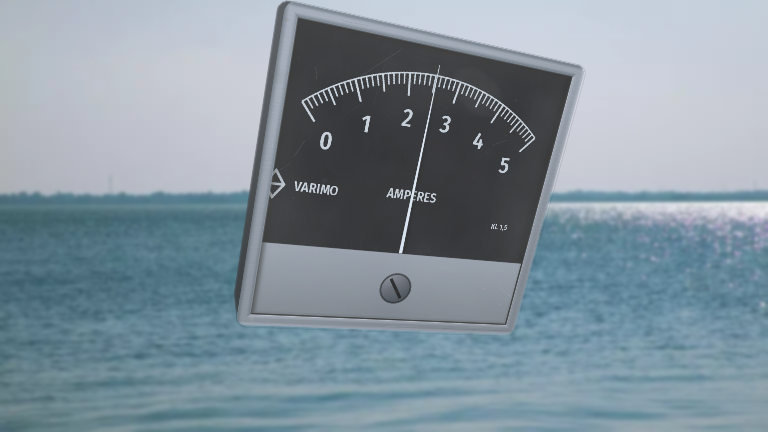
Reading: 2.5 A
